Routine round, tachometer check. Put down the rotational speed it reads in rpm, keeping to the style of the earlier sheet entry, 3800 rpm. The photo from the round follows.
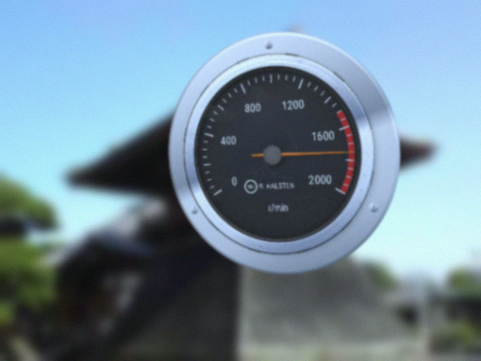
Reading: 1750 rpm
